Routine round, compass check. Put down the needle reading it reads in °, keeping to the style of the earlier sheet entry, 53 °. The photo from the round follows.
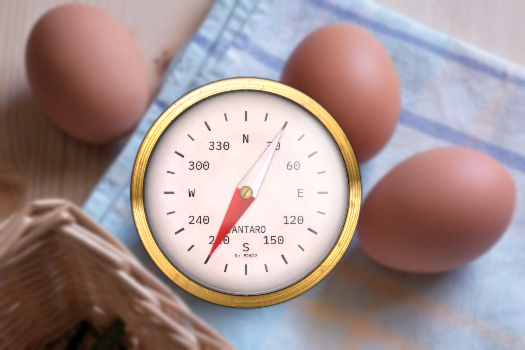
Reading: 210 °
